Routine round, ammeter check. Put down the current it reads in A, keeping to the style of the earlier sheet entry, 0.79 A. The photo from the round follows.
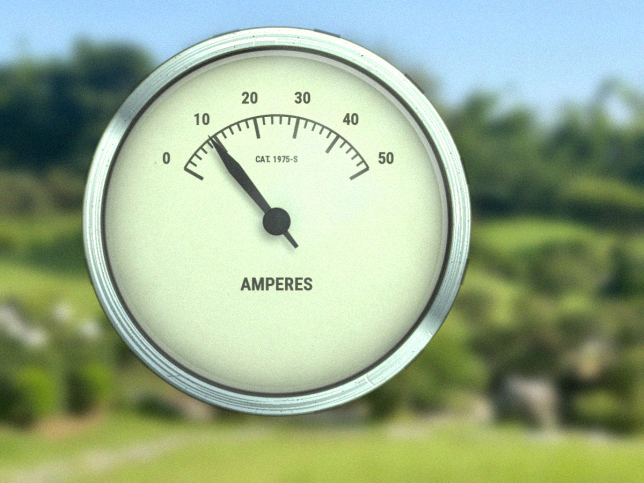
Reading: 9 A
